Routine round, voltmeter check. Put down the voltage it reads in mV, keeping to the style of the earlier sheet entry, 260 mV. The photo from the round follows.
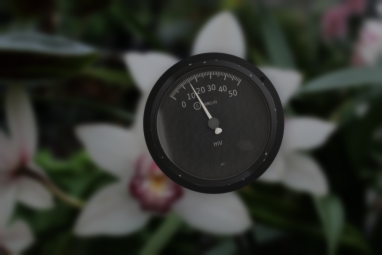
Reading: 15 mV
